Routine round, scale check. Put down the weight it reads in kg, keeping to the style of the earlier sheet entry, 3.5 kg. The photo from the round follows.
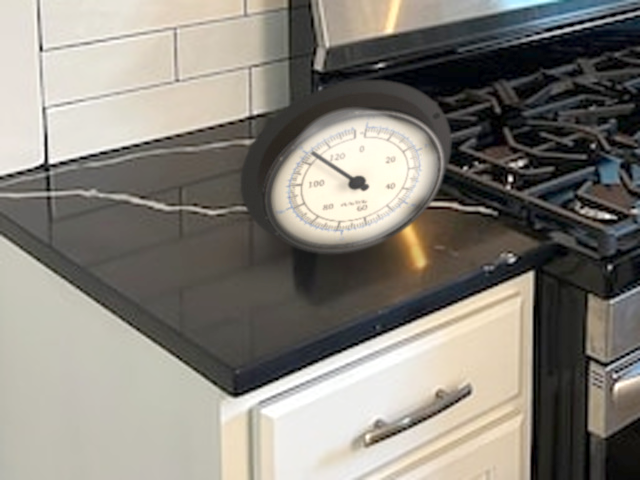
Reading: 115 kg
